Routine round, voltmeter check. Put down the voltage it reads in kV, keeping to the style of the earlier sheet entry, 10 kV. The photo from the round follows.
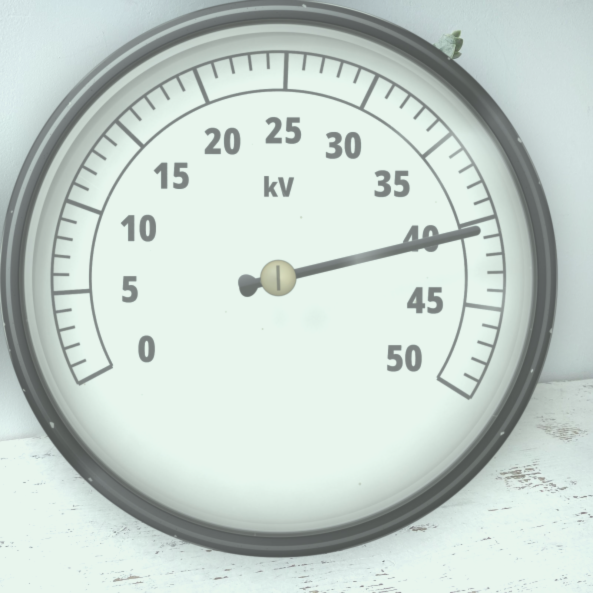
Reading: 40.5 kV
